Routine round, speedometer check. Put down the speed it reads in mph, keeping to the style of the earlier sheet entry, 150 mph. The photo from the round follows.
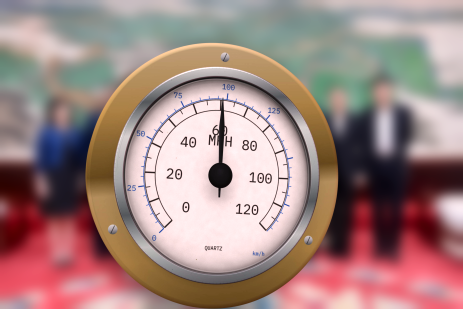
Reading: 60 mph
